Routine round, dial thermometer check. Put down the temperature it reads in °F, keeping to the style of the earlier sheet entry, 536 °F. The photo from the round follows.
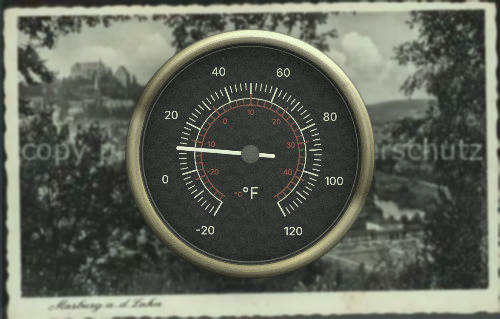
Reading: 10 °F
